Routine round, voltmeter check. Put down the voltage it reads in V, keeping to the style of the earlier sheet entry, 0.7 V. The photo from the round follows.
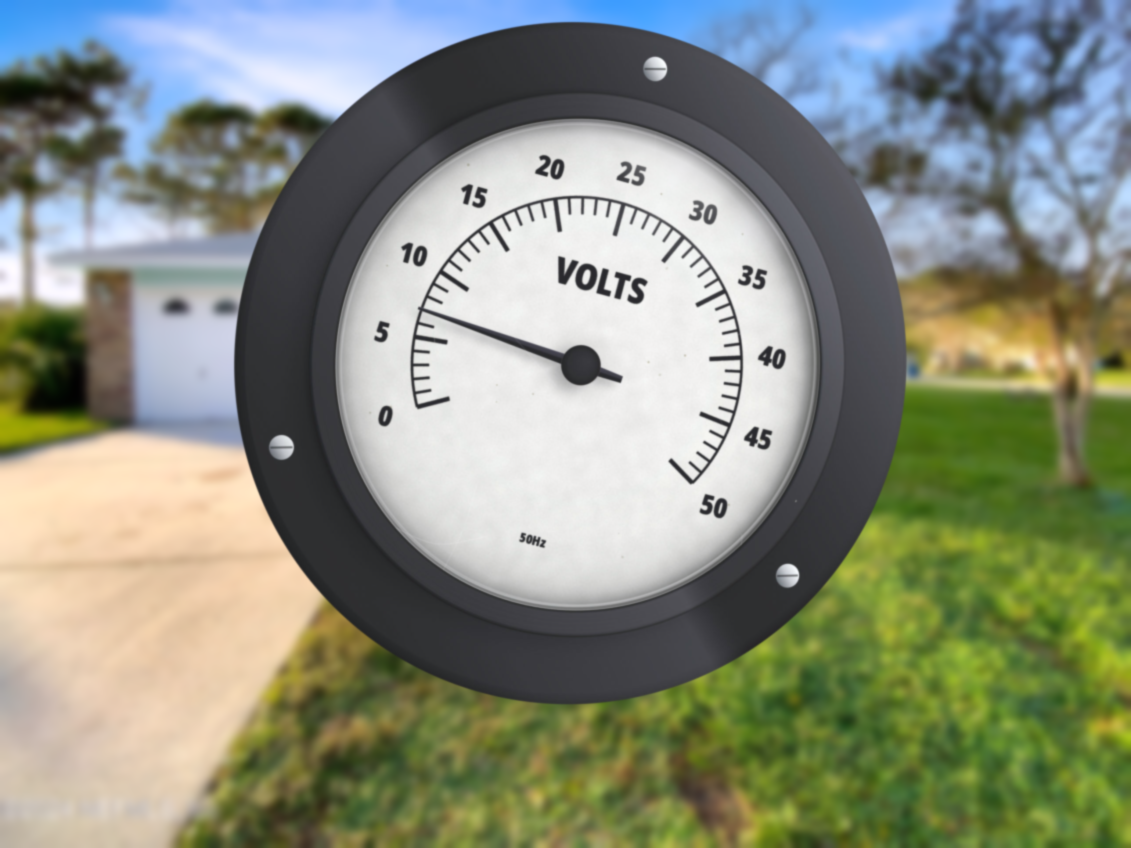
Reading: 7 V
